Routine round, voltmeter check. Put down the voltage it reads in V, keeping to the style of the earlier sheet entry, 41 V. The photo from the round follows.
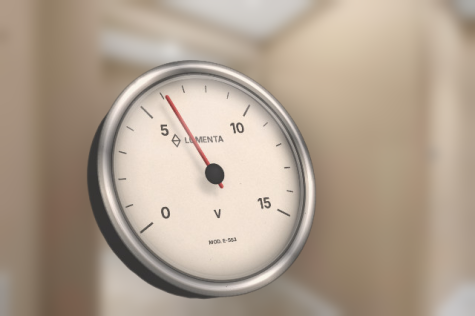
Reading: 6 V
